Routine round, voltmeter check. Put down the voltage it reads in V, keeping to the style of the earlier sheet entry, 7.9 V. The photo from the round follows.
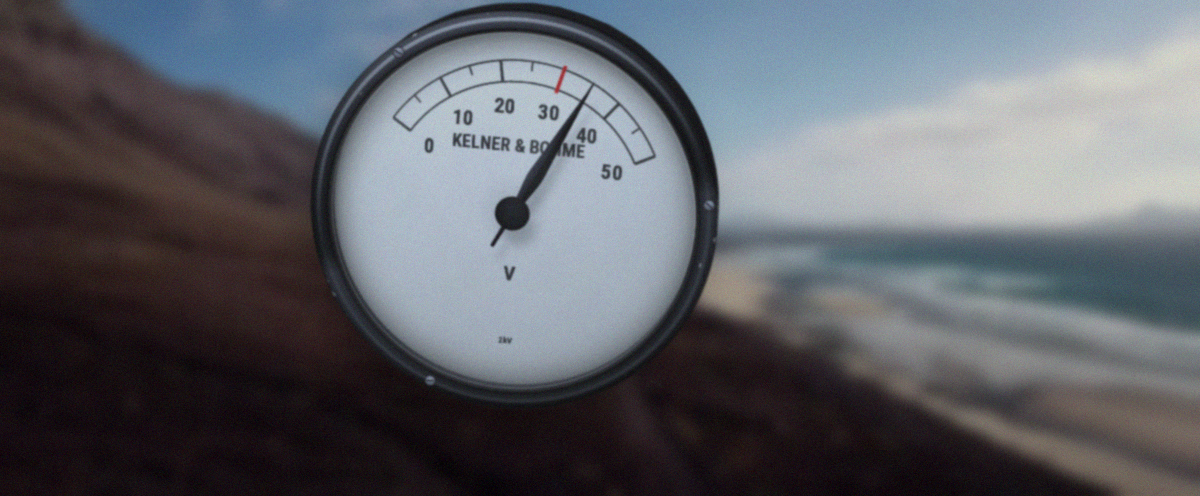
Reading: 35 V
